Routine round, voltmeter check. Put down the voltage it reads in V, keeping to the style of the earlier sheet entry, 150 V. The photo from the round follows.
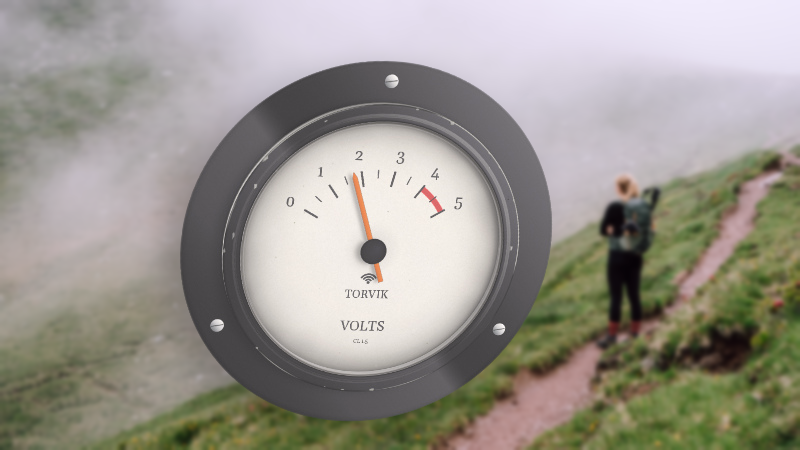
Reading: 1.75 V
